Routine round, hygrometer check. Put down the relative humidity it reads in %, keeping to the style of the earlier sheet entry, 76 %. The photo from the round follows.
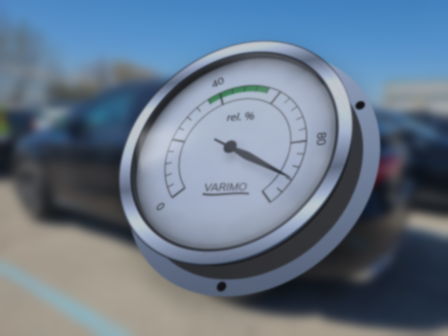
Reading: 92 %
